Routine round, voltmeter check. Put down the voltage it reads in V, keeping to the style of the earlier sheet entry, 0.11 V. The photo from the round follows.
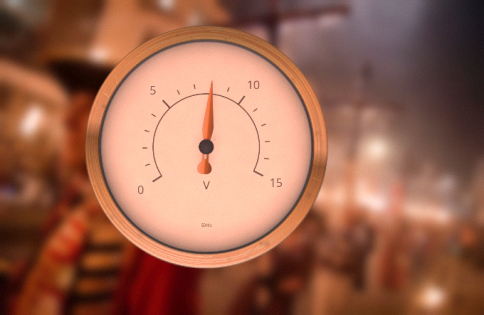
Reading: 8 V
